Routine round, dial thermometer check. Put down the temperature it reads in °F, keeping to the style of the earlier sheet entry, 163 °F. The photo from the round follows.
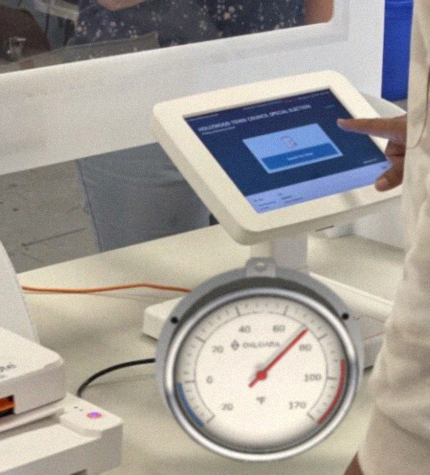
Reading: 72 °F
